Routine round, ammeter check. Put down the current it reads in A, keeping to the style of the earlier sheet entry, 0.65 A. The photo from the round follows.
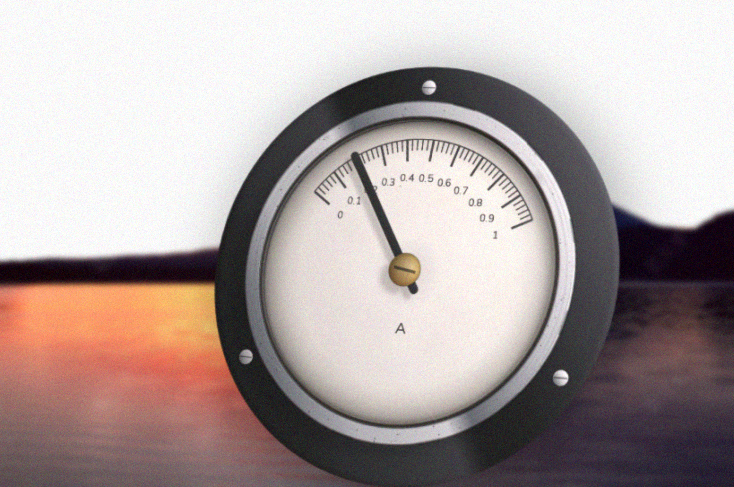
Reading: 0.2 A
